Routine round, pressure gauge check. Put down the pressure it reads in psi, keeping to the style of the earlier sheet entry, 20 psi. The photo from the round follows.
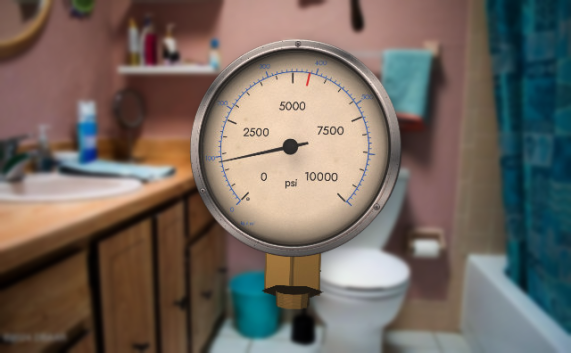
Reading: 1250 psi
